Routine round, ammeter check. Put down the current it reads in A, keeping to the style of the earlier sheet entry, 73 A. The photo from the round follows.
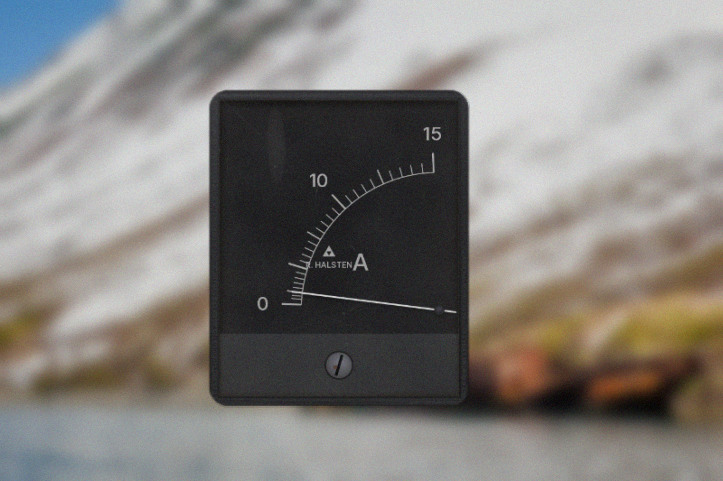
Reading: 2.5 A
